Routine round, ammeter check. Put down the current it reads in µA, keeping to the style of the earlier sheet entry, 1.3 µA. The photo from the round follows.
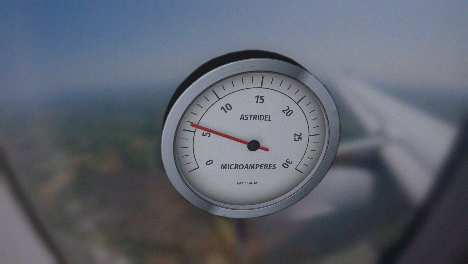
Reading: 6 µA
